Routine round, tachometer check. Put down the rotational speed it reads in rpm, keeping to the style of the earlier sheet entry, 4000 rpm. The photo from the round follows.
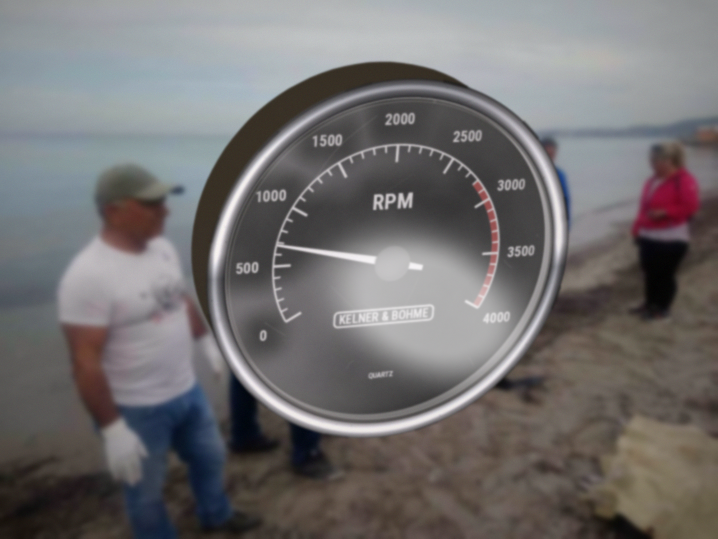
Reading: 700 rpm
